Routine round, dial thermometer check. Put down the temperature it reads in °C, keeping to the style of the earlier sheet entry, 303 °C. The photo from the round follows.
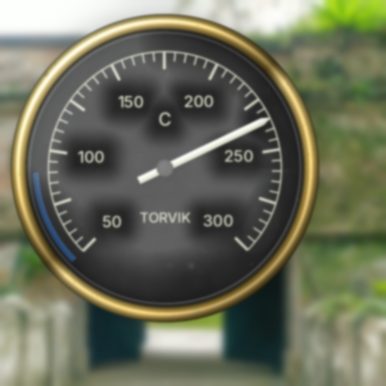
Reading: 235 °C
